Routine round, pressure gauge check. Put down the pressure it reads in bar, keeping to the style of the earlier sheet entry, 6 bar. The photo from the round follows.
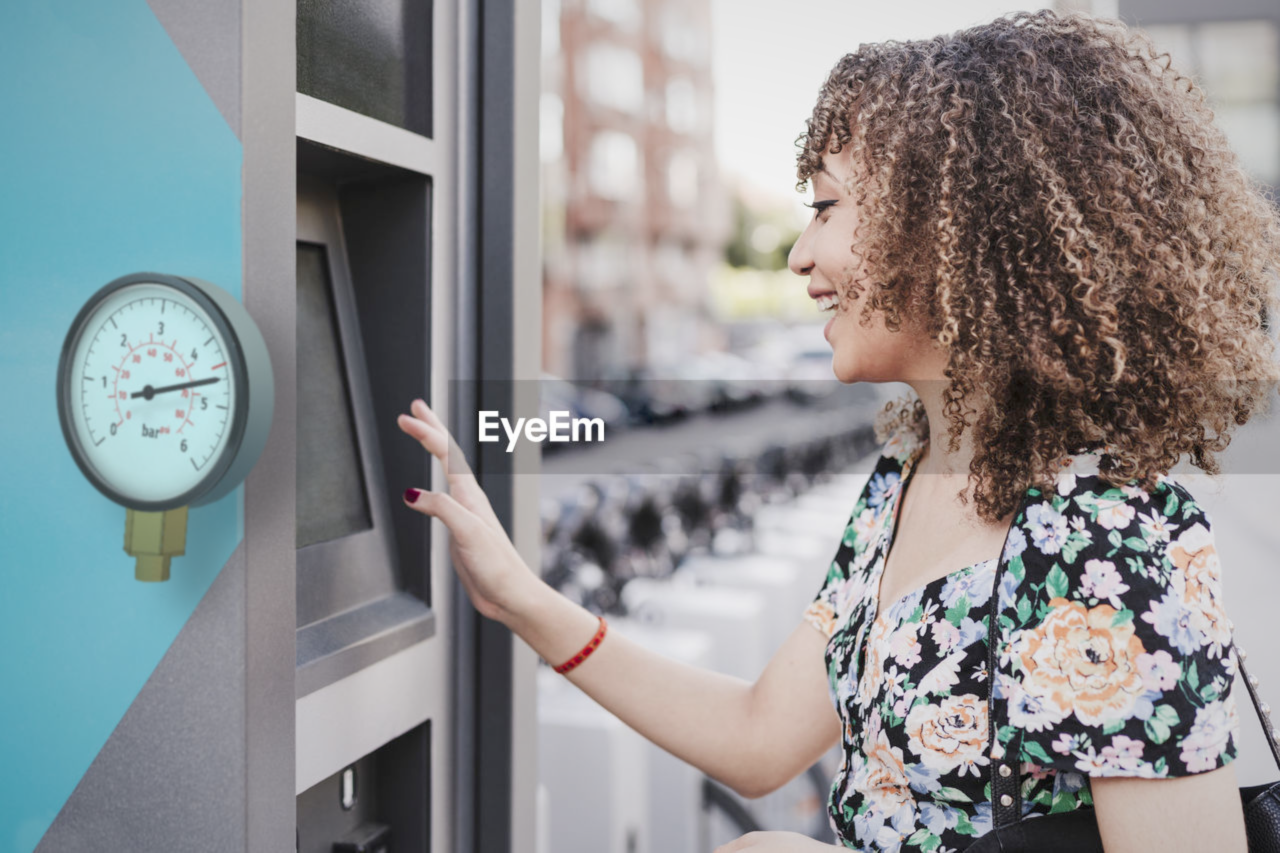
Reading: 4.6 bar
